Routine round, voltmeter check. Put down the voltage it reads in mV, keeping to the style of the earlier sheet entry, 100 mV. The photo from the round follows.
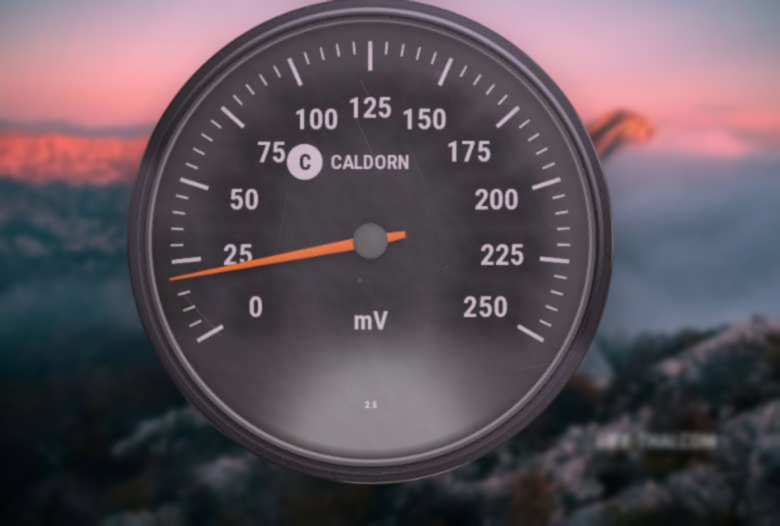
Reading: 20 mV
